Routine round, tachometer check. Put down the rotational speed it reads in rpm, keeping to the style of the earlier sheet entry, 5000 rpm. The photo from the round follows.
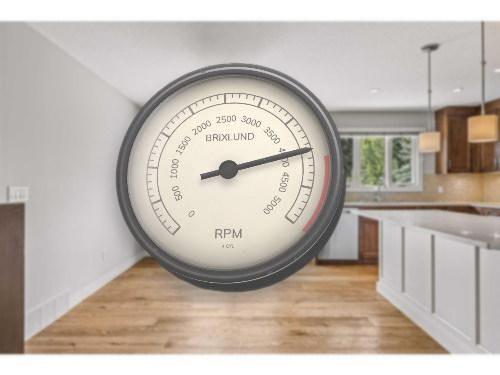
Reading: 4000 rpm
